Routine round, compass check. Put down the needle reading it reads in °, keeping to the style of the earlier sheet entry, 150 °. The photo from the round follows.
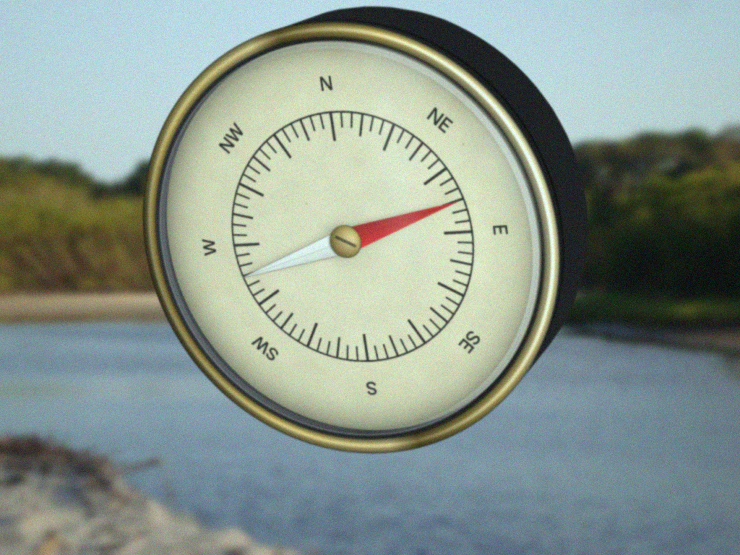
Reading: 75 °
